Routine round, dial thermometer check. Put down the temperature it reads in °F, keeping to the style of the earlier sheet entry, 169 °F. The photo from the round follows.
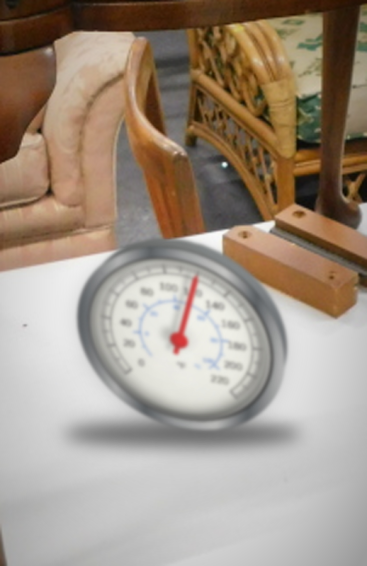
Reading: 120 °F
